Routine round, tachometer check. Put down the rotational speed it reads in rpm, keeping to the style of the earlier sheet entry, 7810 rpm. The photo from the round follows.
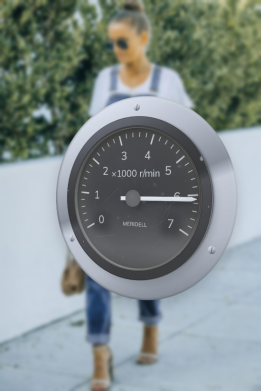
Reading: 6100 rpm
